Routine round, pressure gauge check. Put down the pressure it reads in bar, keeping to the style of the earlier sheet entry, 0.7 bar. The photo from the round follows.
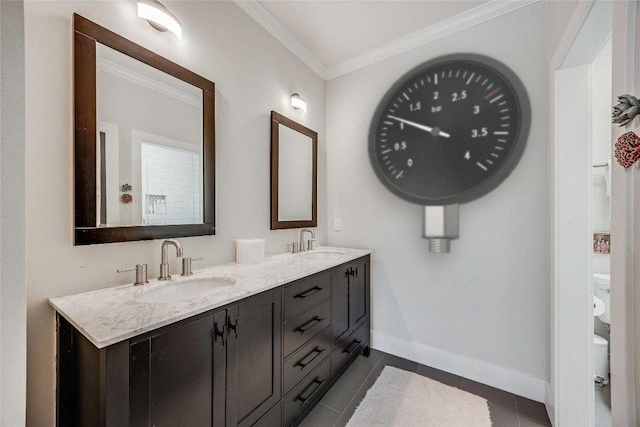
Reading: 1.1 bar
